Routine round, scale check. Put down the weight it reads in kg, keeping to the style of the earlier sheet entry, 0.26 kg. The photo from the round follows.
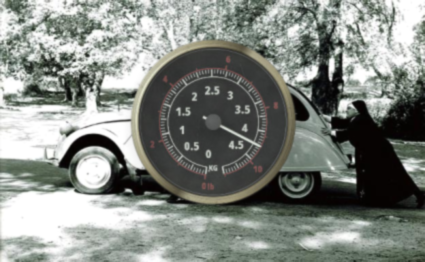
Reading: 4.25 kg
